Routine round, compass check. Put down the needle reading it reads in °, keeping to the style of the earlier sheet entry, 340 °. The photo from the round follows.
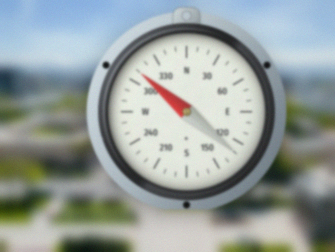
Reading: 310 °
